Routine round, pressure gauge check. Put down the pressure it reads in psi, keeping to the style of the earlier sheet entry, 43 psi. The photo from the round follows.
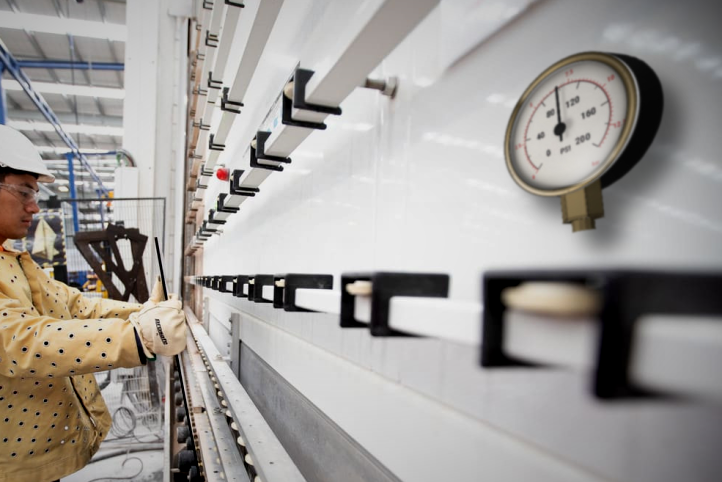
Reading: 100 psi
